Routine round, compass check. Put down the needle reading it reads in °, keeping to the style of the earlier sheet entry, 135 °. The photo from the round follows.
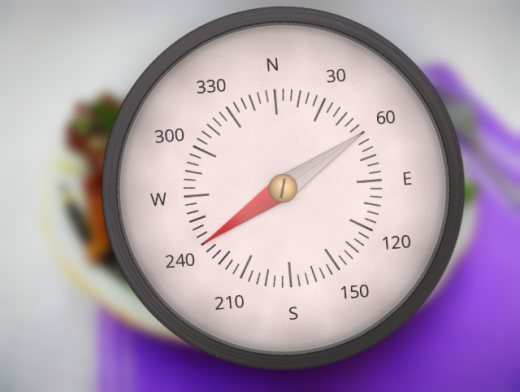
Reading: 240 °
